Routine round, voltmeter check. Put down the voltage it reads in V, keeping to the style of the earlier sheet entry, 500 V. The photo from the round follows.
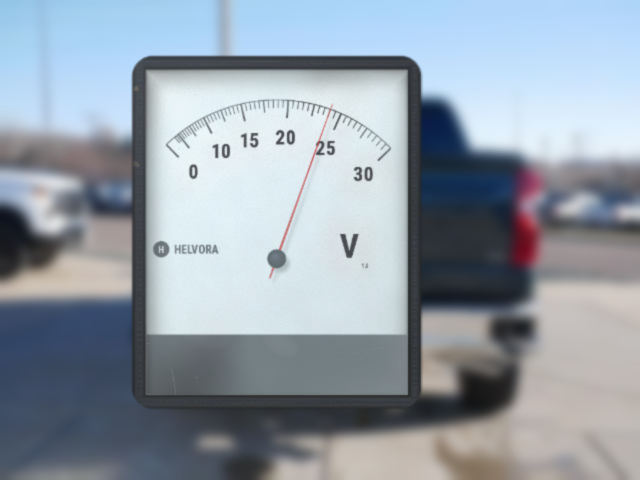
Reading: 24 V
